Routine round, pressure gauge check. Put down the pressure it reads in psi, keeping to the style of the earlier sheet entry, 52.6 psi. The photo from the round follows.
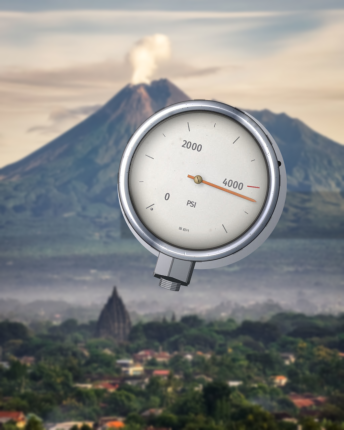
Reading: 4250 psi
